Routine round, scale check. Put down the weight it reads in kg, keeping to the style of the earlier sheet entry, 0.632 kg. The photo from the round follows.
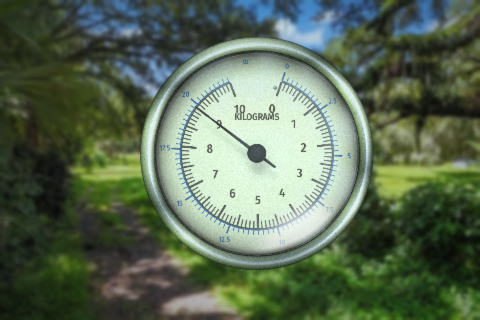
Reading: 9 kg
